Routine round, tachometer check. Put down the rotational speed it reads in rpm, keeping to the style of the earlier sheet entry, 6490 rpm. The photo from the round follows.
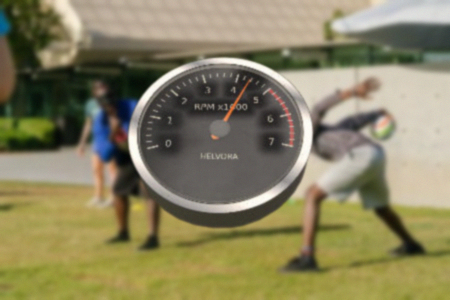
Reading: 4400 rpm
